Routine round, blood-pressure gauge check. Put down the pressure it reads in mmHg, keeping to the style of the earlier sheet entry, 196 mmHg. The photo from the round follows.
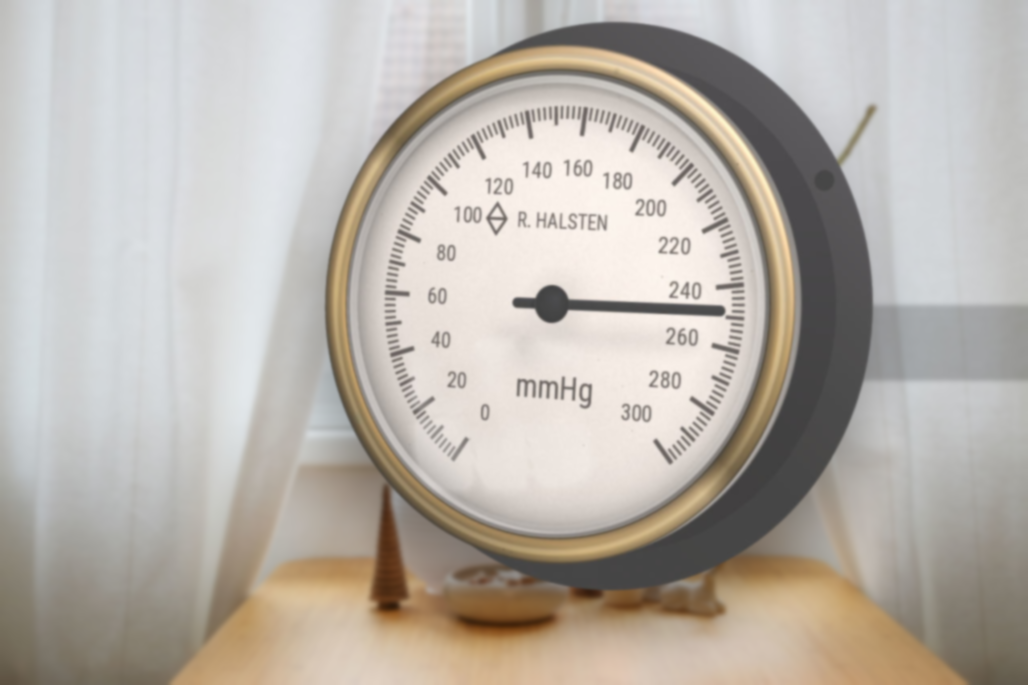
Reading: 248 mmHg
